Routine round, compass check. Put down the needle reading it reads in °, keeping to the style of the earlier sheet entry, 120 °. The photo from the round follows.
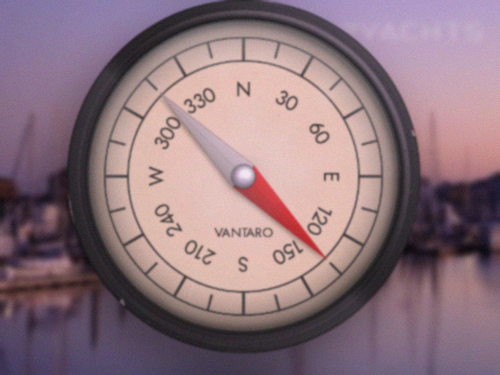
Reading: 135 °
